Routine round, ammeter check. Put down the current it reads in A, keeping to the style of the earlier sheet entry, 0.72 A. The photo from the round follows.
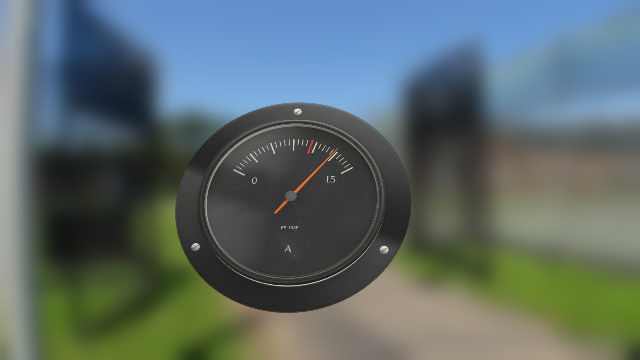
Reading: 12.5 A
